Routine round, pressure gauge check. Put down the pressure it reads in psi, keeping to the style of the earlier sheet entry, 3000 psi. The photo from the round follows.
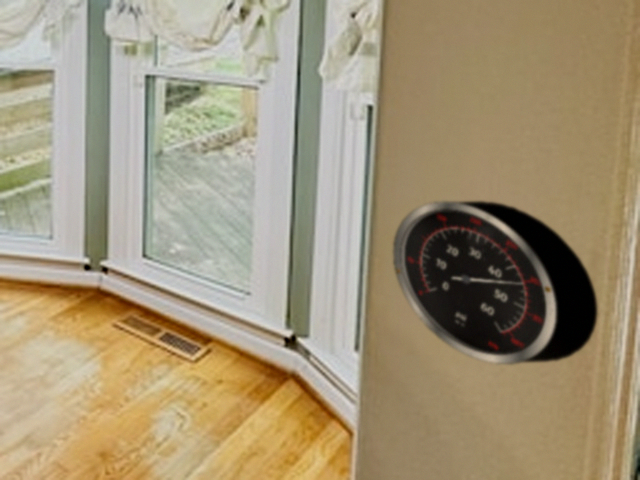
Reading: 44 psi
